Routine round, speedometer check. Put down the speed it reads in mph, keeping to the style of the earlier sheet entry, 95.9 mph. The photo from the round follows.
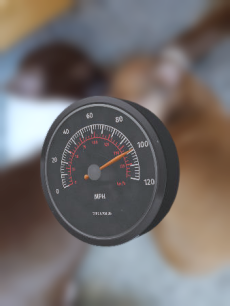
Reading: 100 mph
